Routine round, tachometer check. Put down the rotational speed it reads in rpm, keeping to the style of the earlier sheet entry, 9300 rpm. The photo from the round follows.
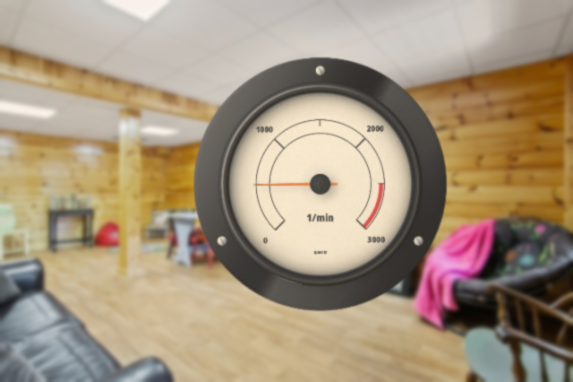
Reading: 500 rpm
